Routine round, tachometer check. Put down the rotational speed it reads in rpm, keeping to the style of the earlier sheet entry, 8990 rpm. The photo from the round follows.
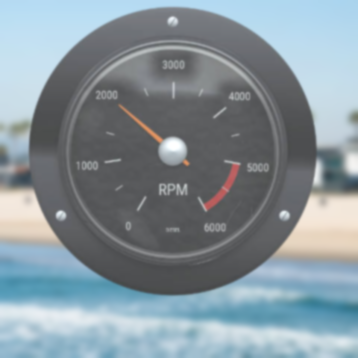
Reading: 2000 rpm
